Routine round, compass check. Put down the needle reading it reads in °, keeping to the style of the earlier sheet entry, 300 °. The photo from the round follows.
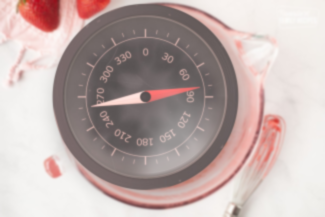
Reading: 80 °
